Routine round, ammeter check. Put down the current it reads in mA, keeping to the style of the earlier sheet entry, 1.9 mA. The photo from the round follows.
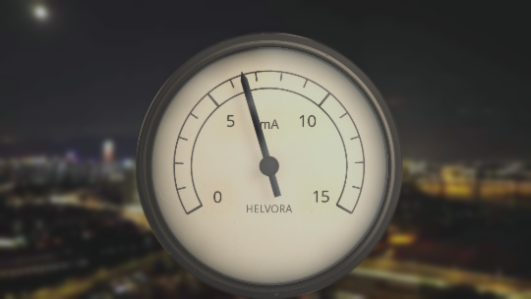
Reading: 6.5 mA
